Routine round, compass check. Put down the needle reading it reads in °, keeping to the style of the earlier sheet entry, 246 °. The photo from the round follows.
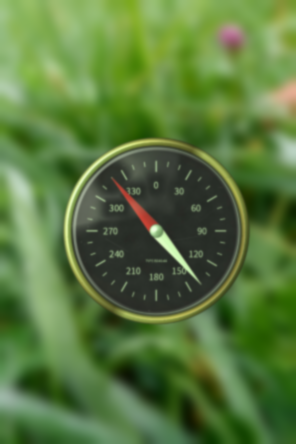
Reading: 320 °
